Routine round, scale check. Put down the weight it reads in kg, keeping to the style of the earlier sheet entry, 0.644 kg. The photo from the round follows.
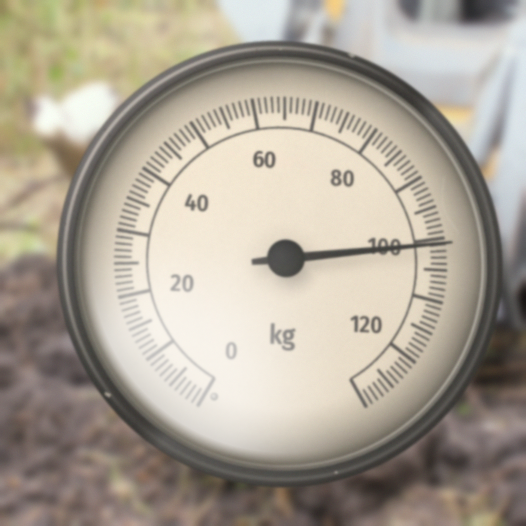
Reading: 101 kg
